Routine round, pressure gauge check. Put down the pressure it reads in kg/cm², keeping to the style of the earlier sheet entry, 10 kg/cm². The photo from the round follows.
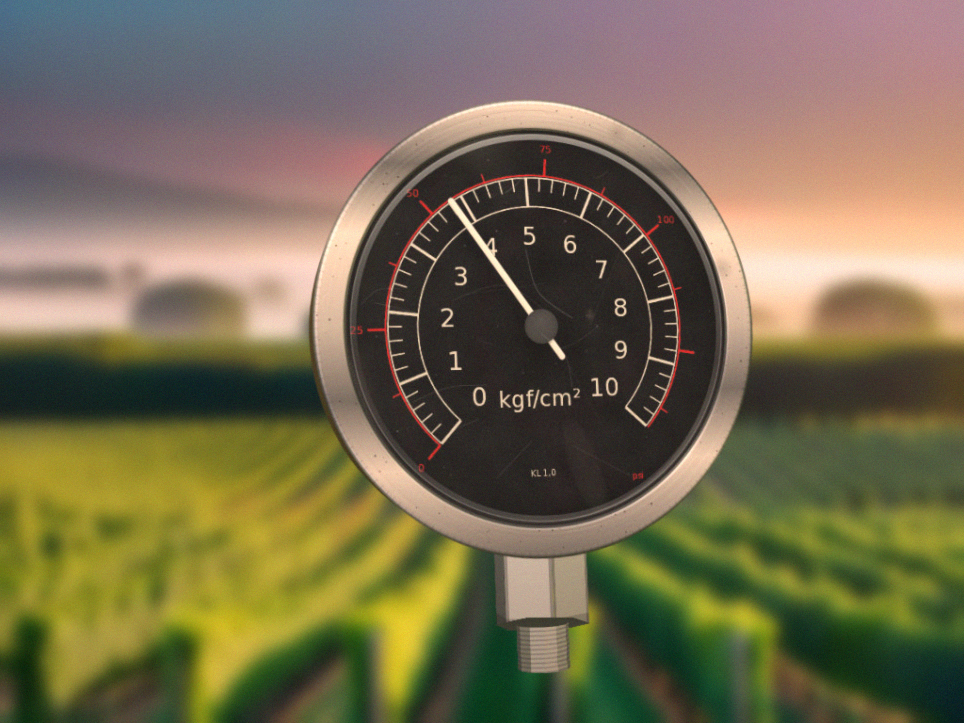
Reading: 3.8 kg/cm²
